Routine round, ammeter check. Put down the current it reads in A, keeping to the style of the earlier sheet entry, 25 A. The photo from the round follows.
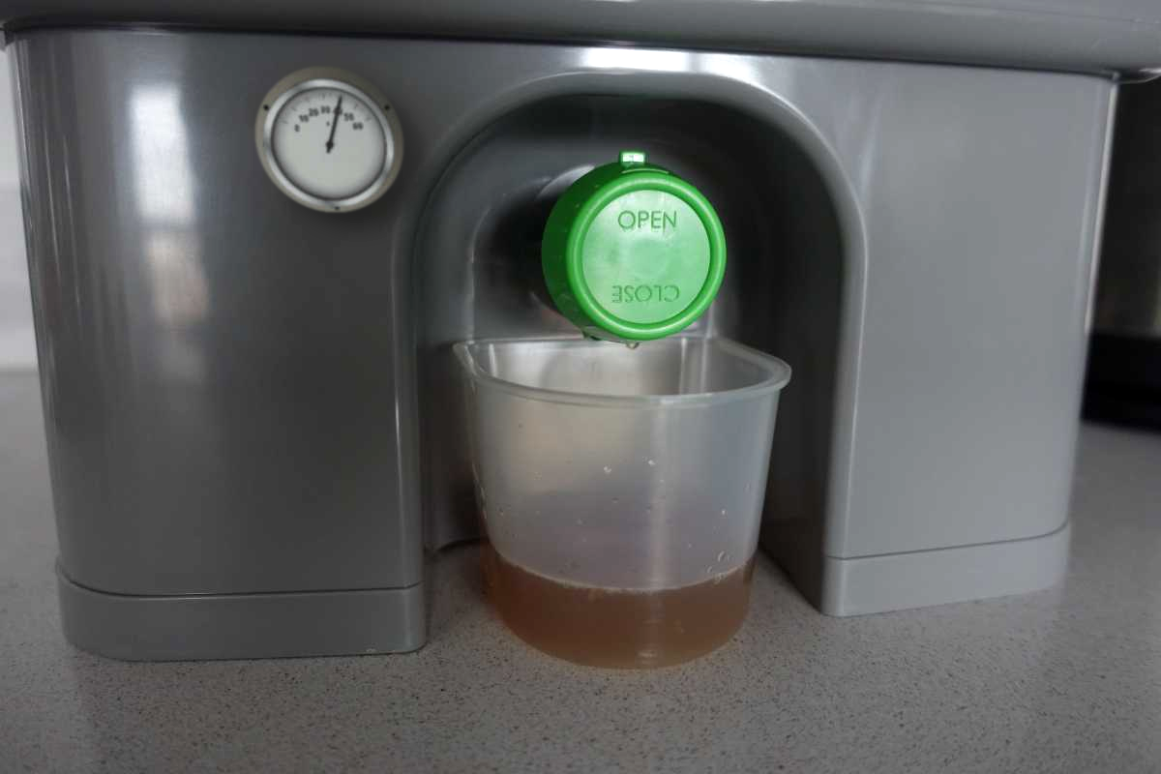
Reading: 40 A
